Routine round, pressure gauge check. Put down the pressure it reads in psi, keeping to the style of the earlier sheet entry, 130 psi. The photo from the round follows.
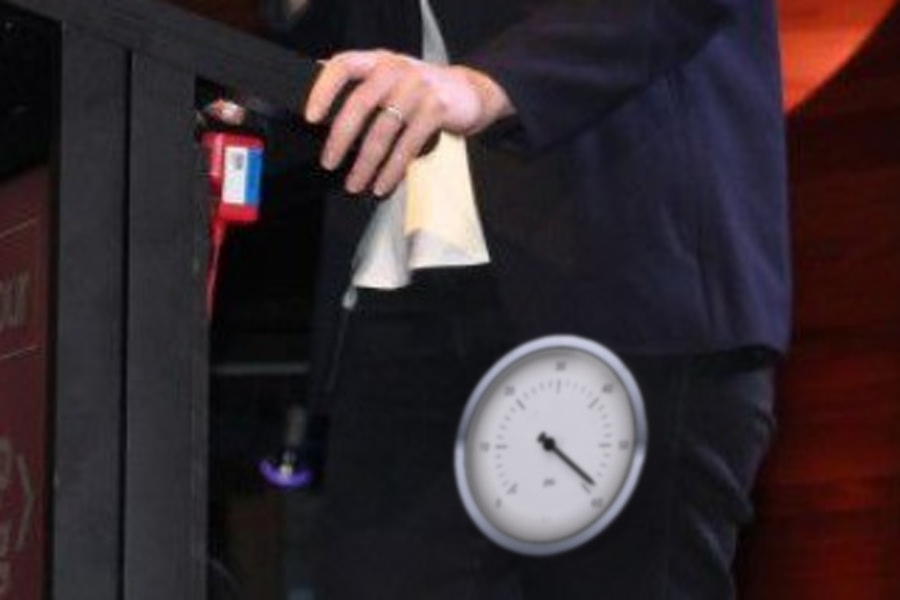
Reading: 58 psi
